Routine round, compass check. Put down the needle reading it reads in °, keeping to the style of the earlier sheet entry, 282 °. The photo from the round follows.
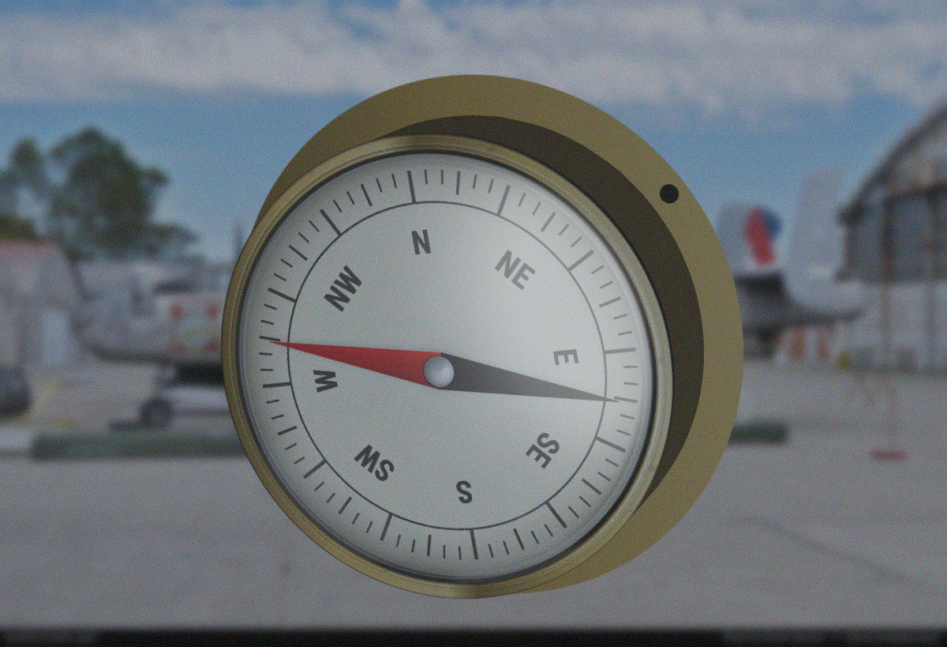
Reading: 285 °
